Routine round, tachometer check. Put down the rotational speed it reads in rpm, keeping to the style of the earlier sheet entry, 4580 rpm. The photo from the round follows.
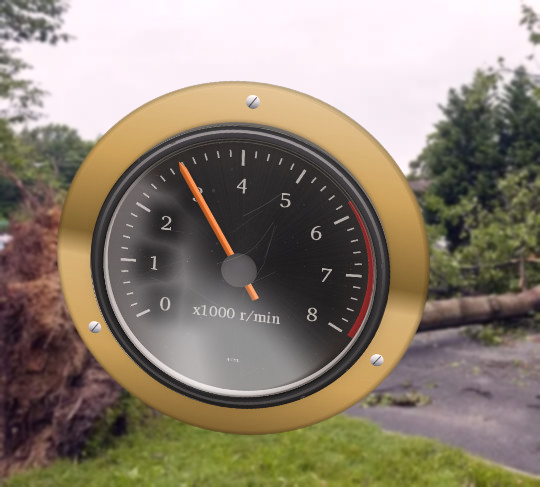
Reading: 3000 rpm
